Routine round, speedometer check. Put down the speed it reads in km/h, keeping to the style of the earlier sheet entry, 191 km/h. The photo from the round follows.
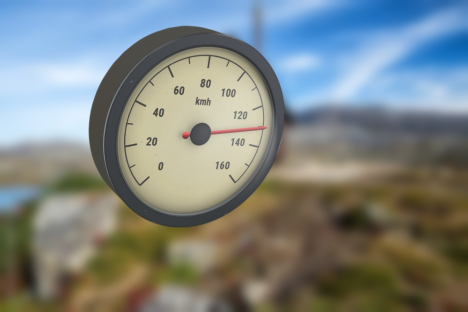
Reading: 130 km/h
